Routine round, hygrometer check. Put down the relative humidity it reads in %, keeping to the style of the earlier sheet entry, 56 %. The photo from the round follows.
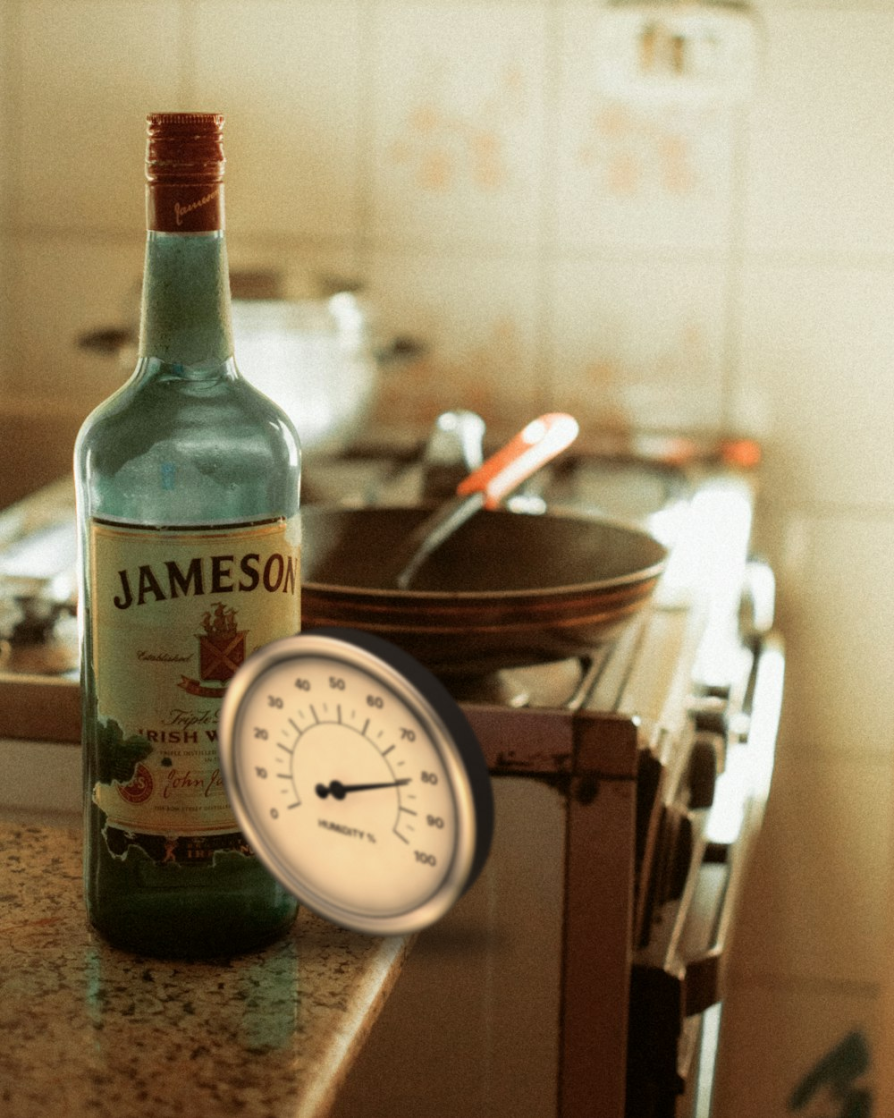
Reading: 80 %
